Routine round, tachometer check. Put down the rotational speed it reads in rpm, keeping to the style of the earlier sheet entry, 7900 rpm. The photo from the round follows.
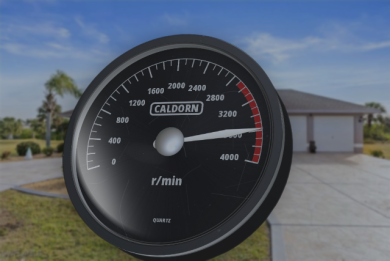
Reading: 3600 rpm
